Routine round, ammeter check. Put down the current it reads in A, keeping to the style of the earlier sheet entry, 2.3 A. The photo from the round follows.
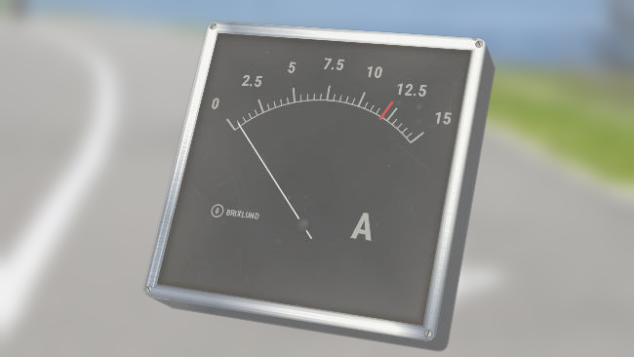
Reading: 0.5 A
